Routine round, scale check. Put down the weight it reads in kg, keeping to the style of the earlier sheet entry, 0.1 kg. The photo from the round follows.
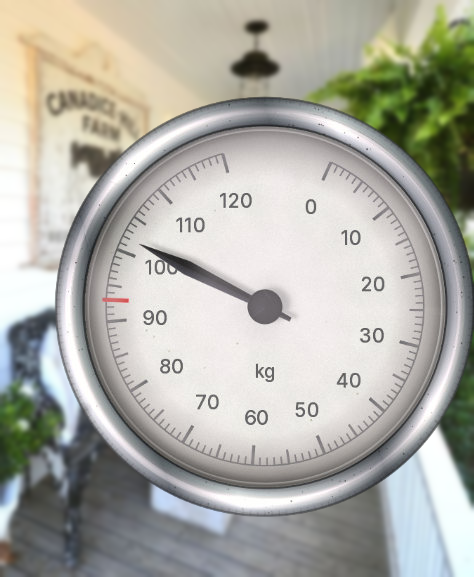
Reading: 102 kg
